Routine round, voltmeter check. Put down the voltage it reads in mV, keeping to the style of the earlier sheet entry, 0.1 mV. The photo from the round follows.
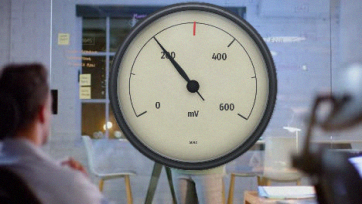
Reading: 200 mV
